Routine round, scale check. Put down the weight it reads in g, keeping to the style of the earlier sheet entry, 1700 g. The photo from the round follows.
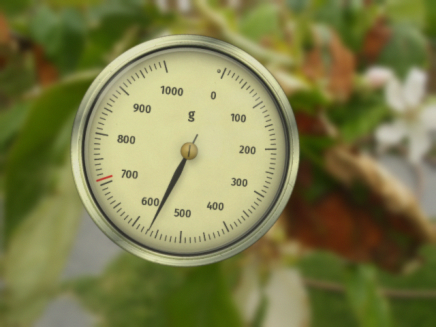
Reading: 570 g
